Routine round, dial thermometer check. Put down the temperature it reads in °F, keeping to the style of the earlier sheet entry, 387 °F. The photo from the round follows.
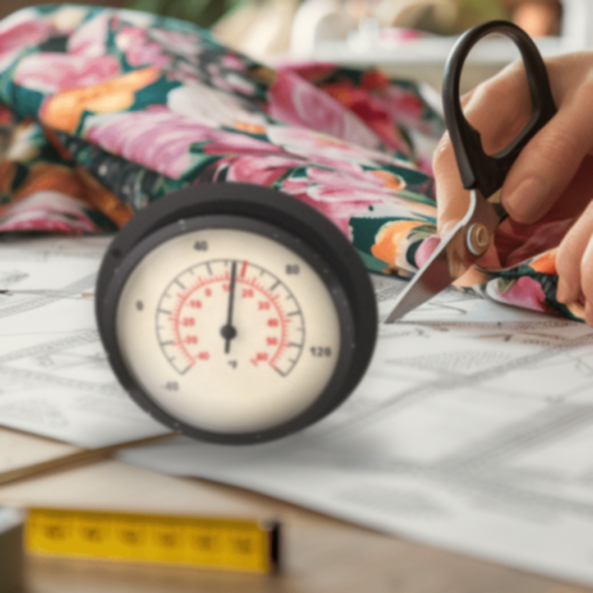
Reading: 55 °F
